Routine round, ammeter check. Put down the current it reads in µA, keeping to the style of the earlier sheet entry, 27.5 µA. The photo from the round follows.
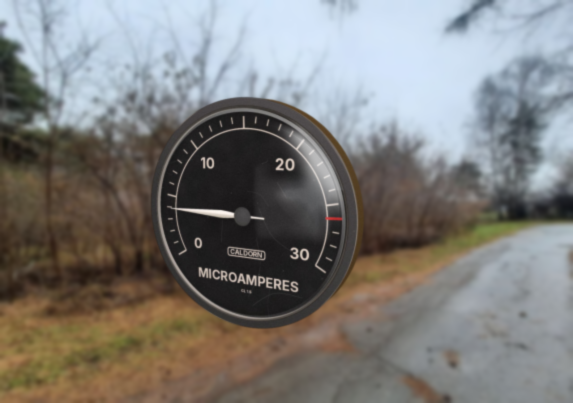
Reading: 4 µA
